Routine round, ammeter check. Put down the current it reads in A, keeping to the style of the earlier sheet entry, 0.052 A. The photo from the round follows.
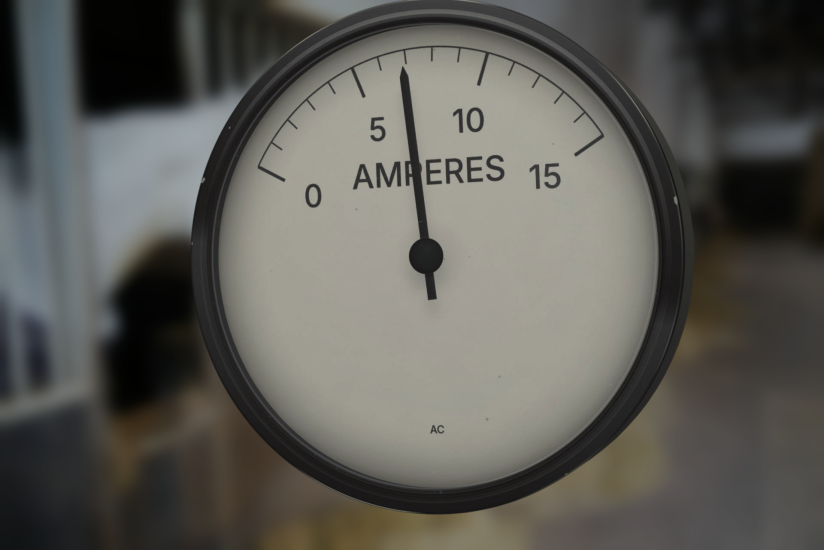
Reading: 7 A
